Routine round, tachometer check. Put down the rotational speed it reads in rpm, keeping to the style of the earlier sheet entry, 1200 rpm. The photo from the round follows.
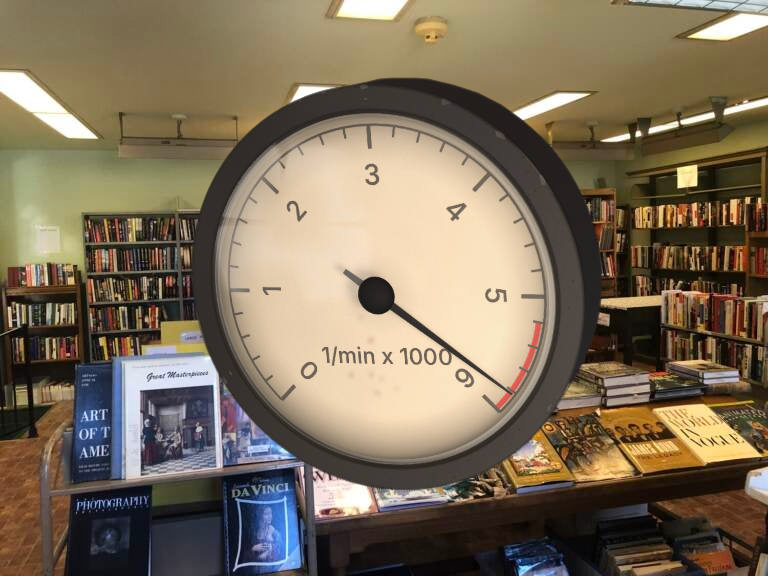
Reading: 5800 rpm
